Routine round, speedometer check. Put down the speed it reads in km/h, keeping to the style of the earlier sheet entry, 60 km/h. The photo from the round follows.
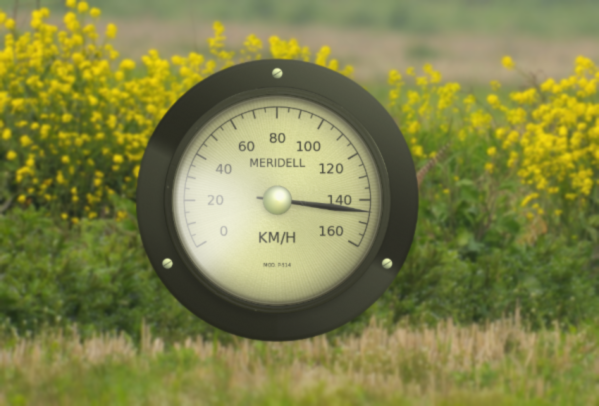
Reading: 145 km/h
